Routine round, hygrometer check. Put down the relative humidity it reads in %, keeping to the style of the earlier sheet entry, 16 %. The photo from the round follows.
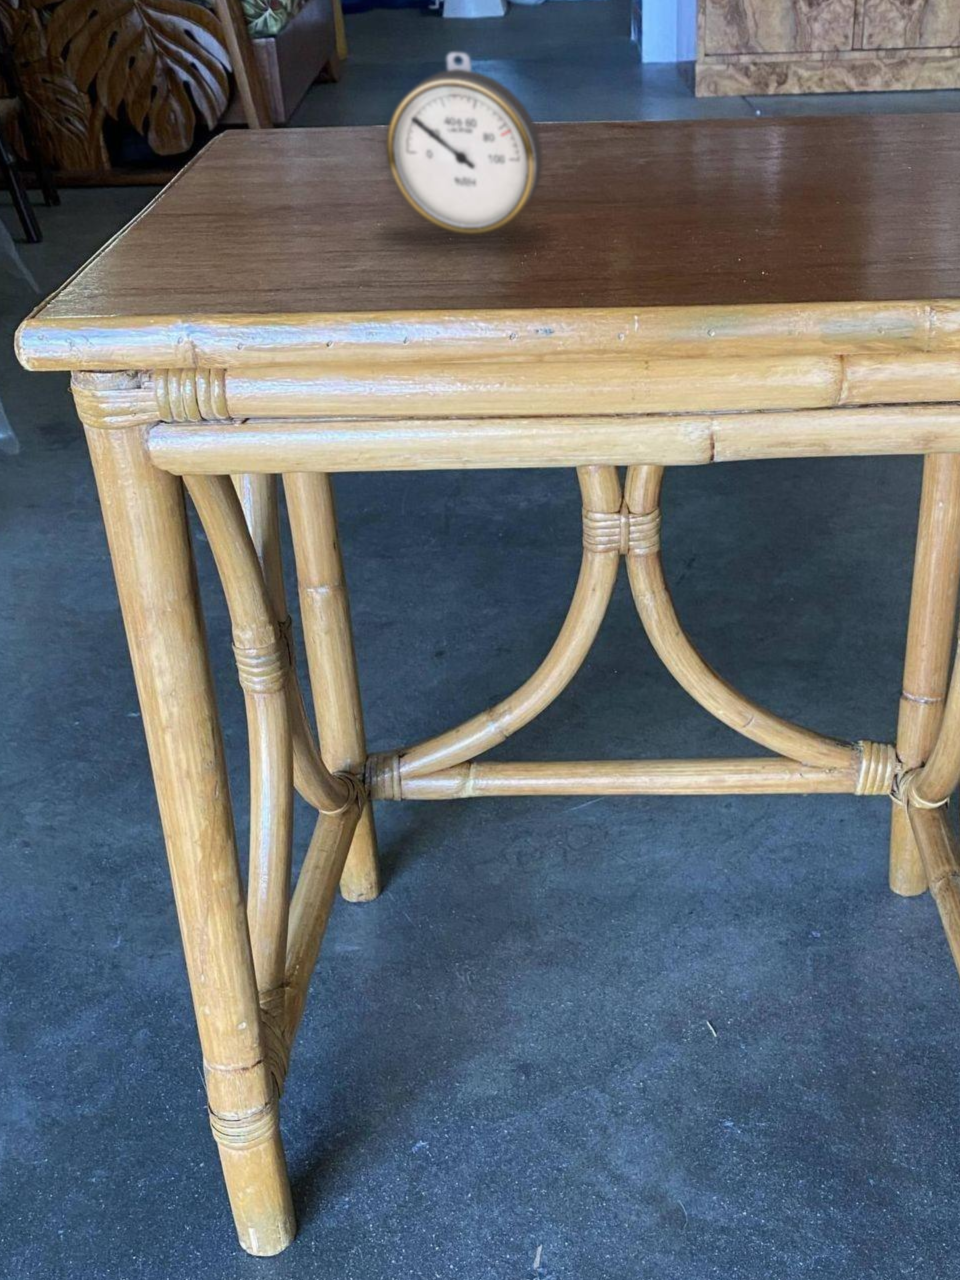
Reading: 20 %
